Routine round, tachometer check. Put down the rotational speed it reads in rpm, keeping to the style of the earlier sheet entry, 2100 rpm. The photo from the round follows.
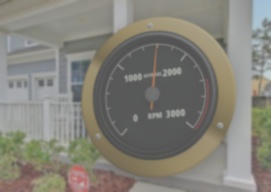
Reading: 1600 rpm
